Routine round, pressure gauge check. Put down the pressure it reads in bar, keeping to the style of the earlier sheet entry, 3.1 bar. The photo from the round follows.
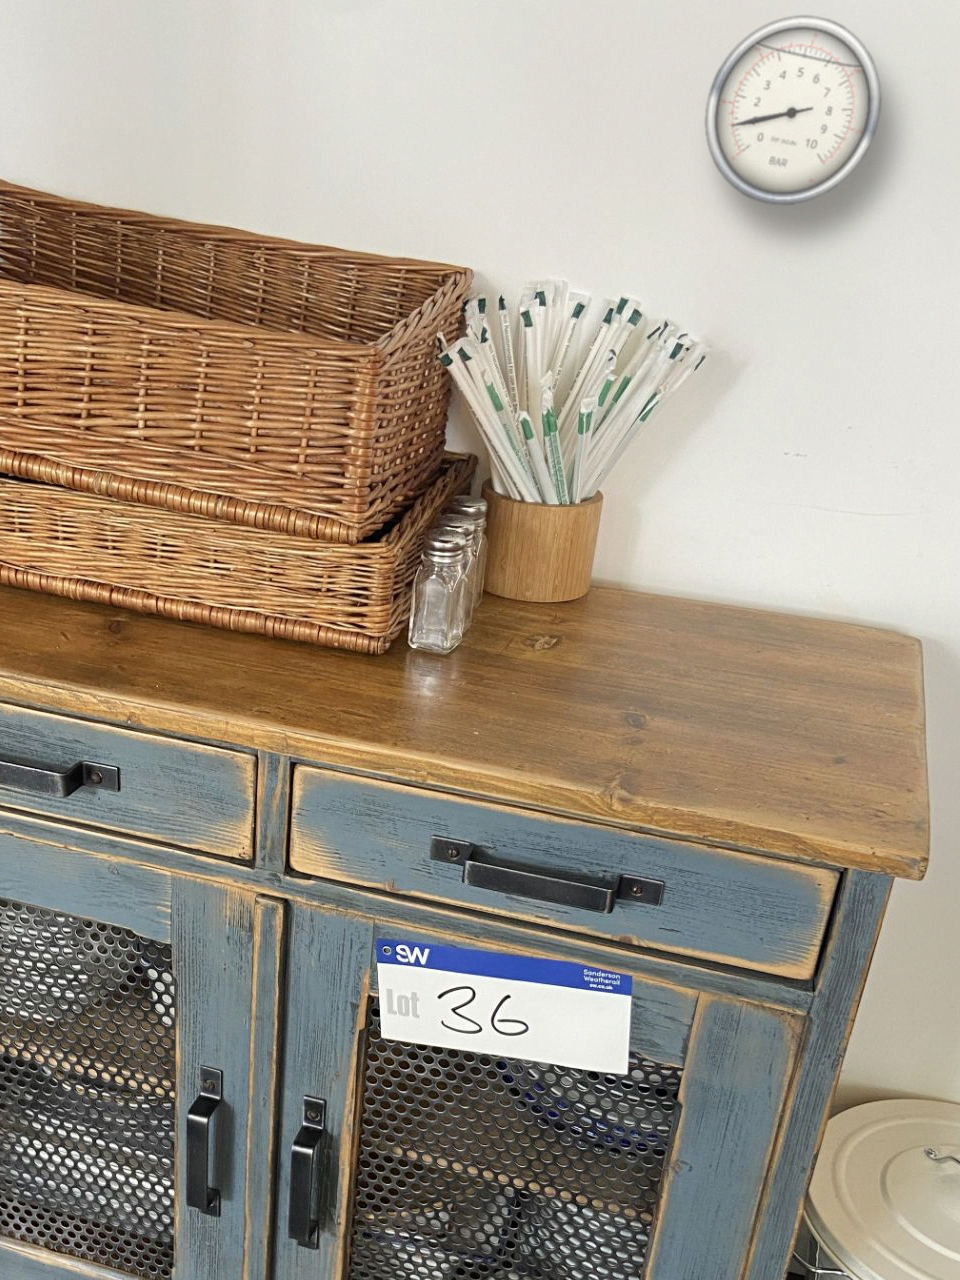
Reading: 1 bar
